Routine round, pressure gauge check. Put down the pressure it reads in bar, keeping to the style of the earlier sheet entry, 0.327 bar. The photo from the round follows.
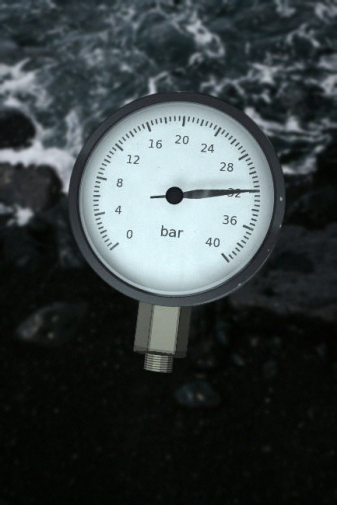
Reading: 32 bar
